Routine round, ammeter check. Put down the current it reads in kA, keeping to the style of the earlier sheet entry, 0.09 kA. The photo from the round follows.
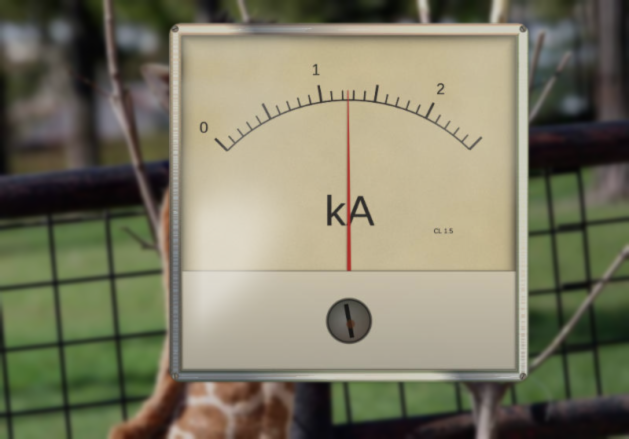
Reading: 1.25 kA
